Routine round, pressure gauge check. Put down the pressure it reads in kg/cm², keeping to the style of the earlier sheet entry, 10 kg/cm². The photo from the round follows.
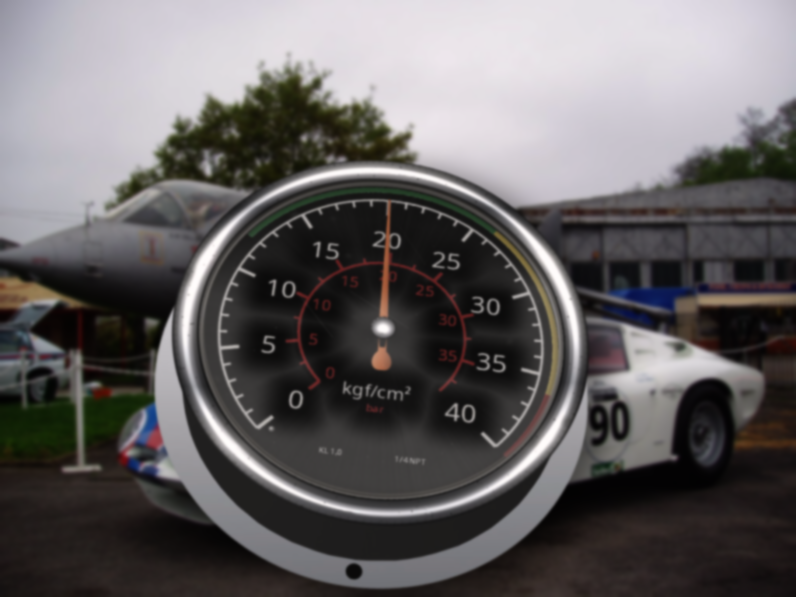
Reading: 20 kg/cm²
